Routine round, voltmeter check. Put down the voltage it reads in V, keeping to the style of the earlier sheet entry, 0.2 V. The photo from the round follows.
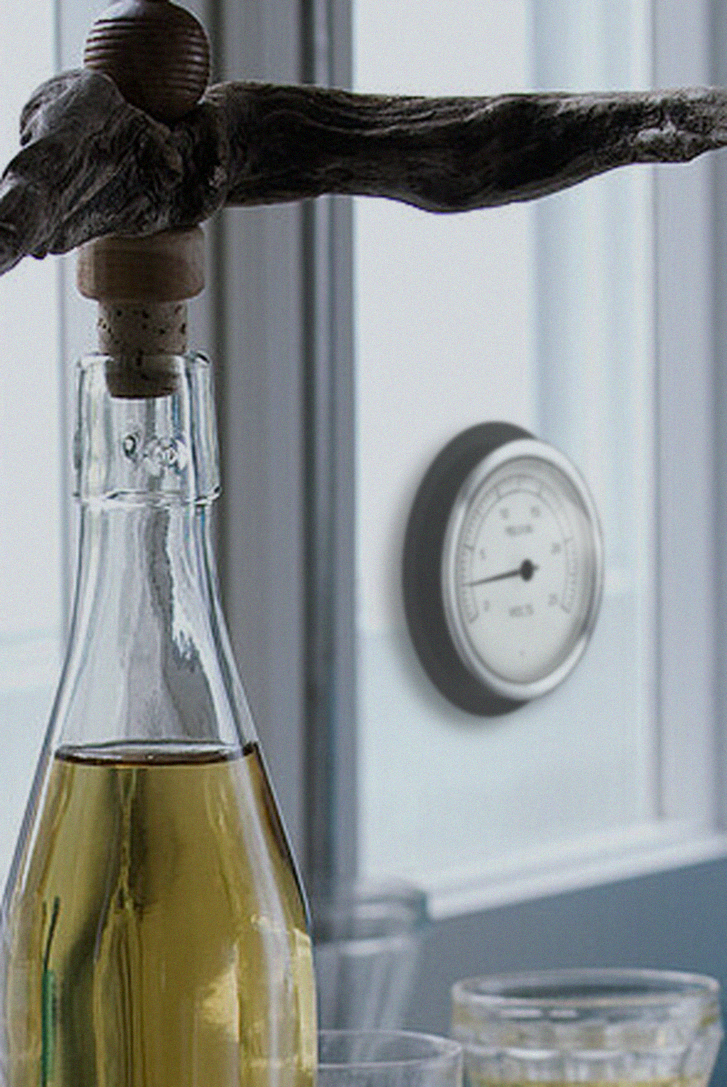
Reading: 2.5 V
